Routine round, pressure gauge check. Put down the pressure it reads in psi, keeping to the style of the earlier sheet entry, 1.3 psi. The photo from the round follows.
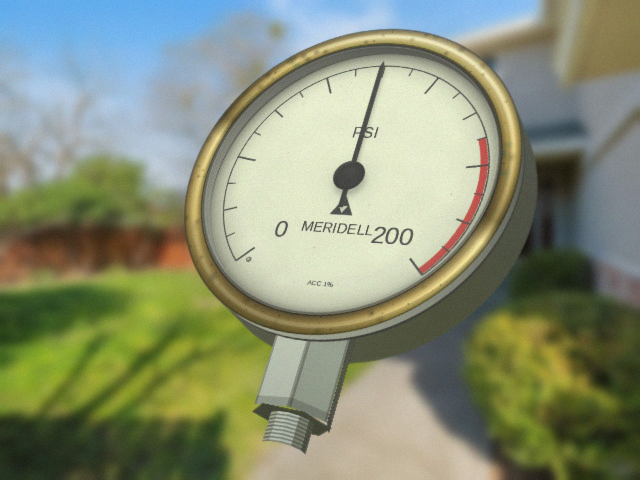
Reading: 100 psi
